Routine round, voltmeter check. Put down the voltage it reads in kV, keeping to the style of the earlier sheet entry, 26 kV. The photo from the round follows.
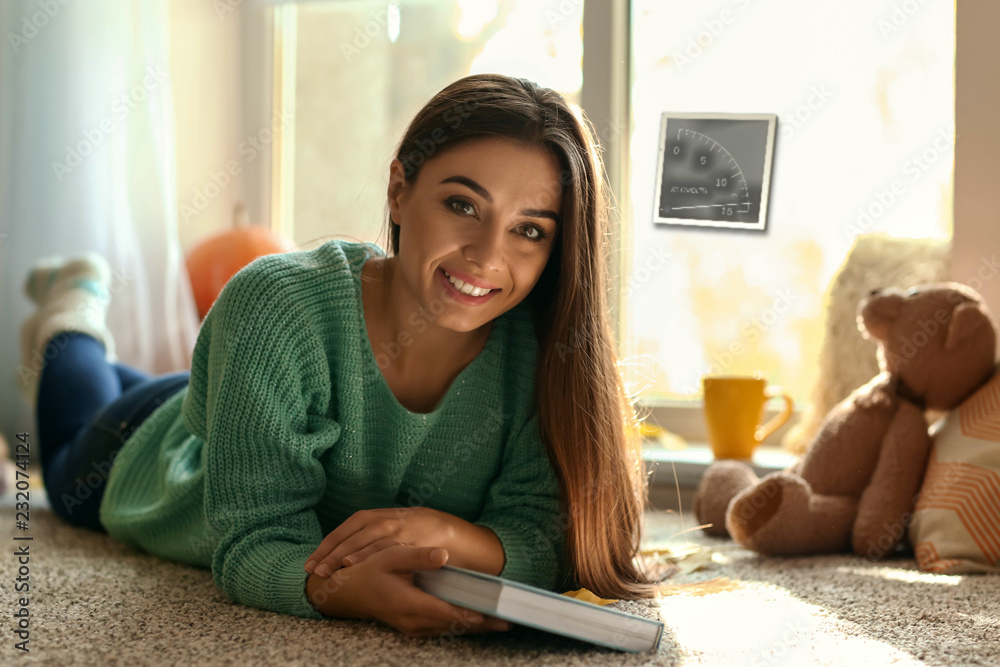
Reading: 14 kV
